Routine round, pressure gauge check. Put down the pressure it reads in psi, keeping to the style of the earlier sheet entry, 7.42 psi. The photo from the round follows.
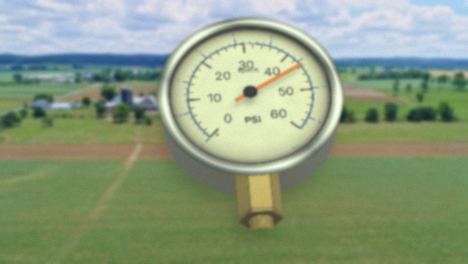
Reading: 44 psi
